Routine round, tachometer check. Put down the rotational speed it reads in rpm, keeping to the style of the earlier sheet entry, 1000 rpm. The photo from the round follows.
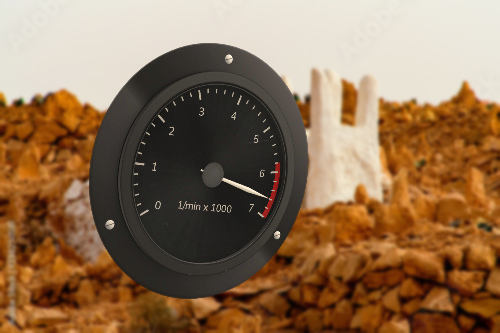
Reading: 6600 rpm
